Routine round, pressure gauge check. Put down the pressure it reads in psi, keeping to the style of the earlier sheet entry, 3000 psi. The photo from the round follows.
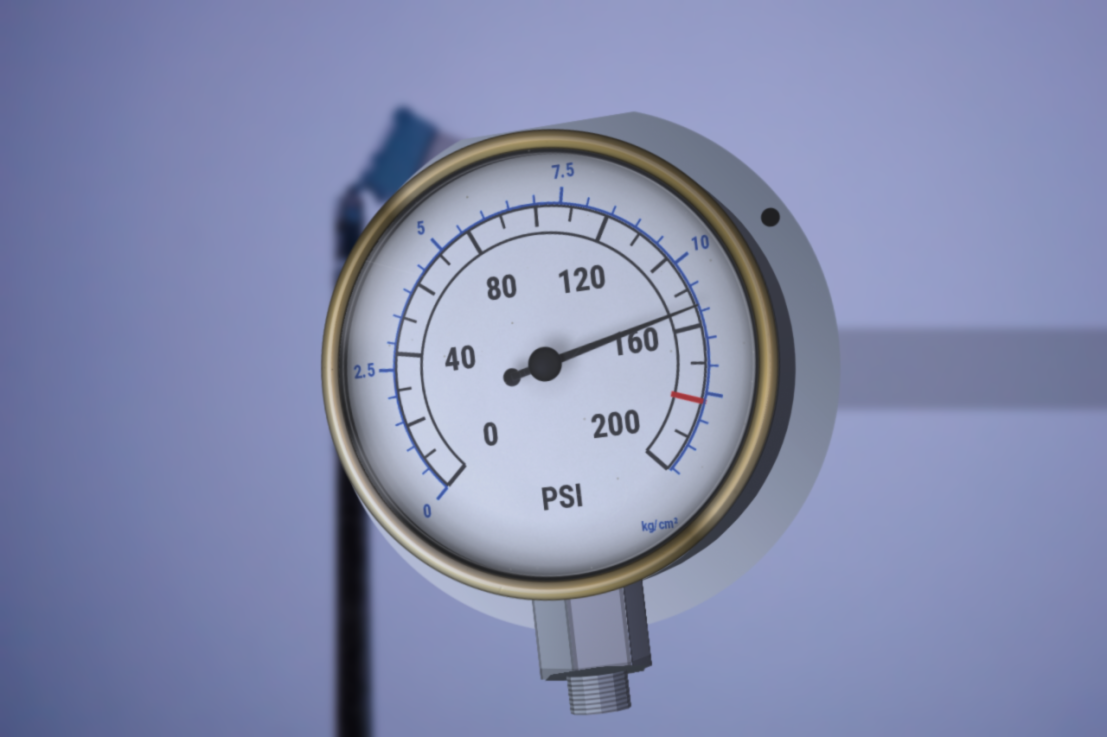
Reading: 155 psi
